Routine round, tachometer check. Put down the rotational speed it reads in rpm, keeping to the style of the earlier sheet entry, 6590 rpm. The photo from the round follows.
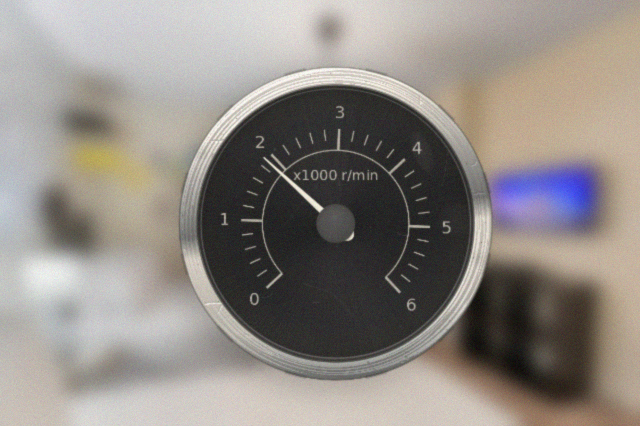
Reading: 1900 rpm
